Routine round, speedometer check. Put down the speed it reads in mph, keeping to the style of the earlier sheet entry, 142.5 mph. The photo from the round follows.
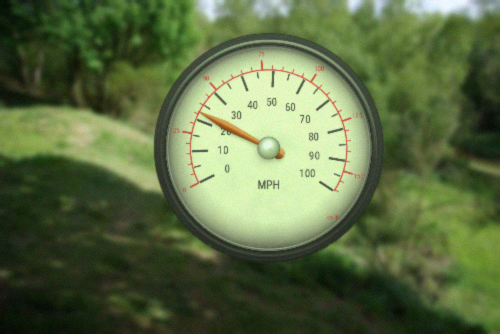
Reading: 22.5 mph
